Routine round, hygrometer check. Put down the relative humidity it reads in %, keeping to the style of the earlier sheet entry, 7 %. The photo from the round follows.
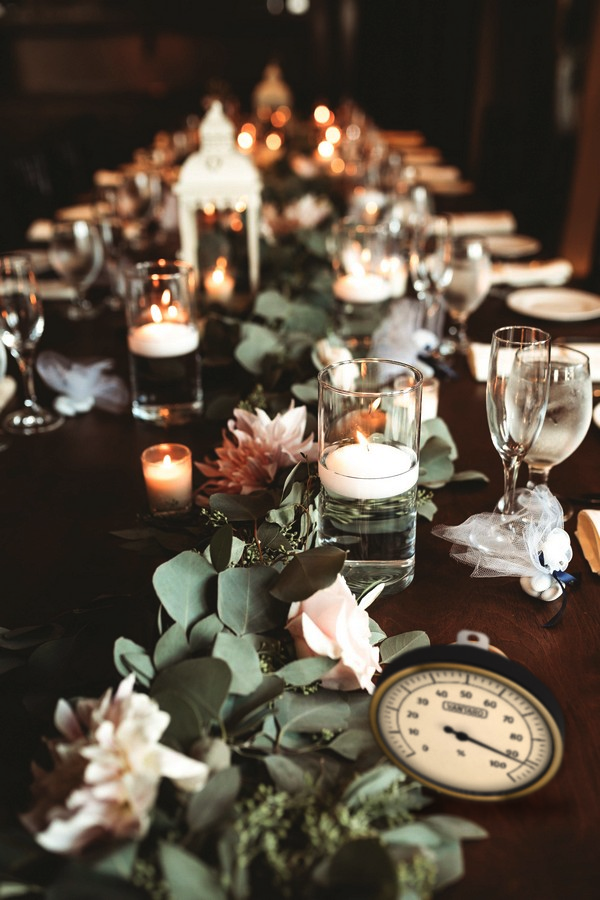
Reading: 90 %
